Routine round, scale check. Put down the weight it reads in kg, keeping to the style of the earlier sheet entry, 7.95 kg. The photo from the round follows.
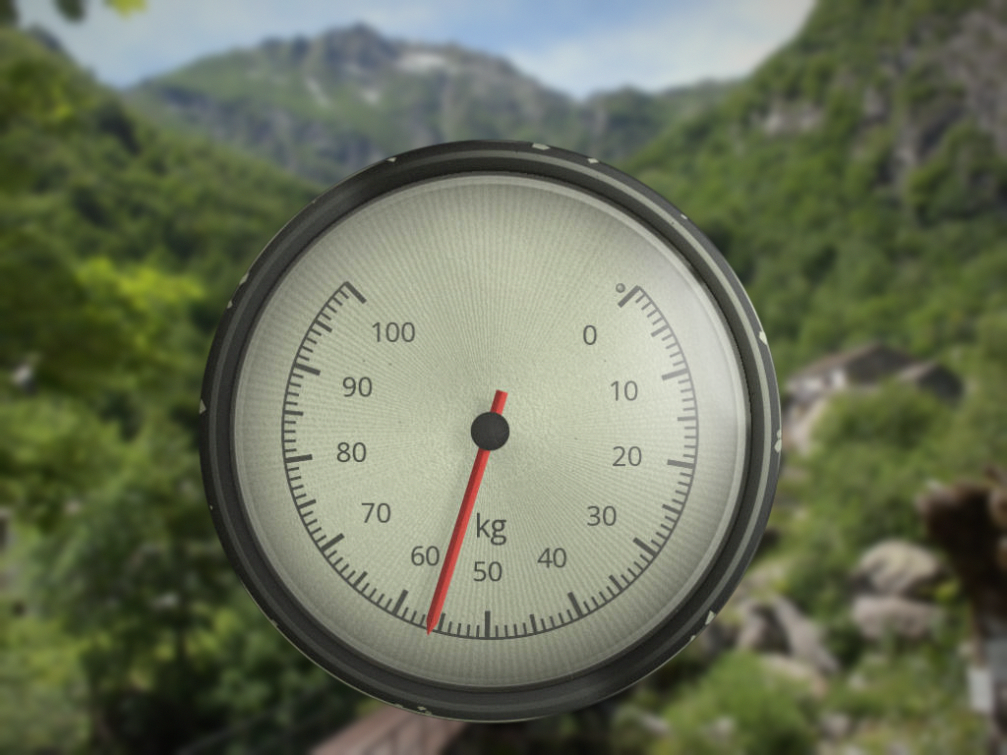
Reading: 56 kg
